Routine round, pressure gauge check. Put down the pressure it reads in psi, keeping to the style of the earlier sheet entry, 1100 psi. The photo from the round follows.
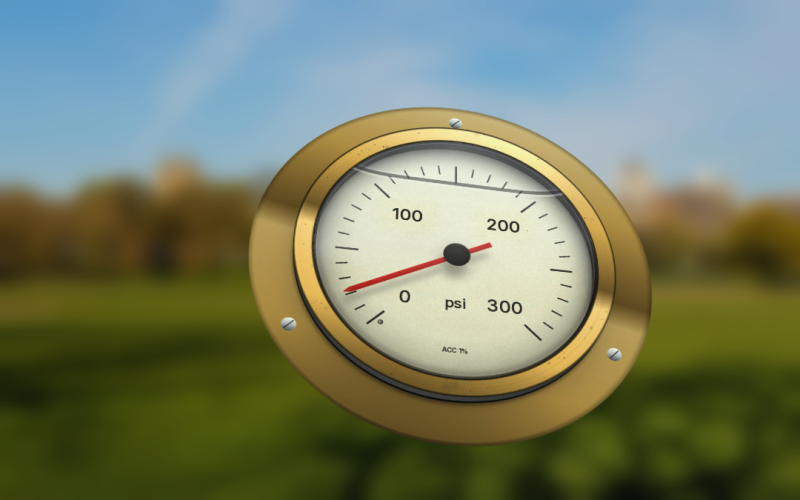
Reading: 20 psi
